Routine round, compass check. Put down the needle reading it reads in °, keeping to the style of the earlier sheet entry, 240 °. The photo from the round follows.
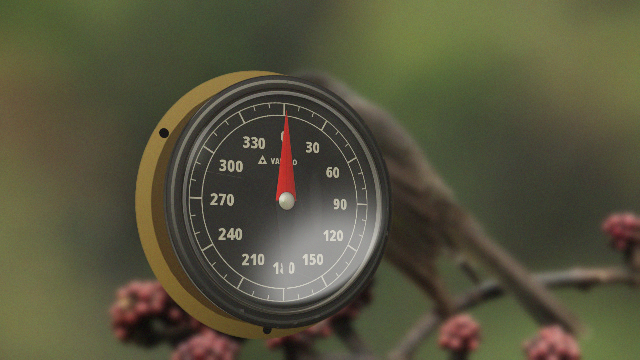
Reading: 0 °
